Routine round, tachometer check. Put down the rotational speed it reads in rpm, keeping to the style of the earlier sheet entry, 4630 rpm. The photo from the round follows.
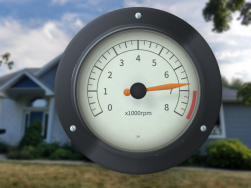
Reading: 6750 rpm
